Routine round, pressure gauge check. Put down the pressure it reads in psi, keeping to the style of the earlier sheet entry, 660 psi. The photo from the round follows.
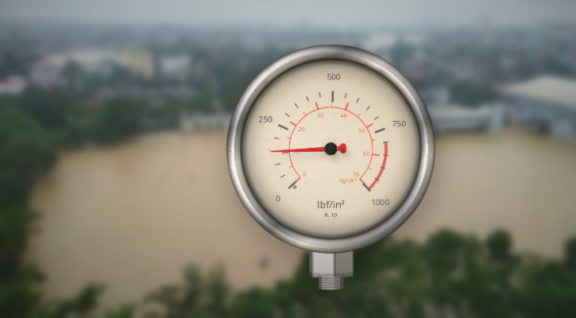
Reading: 150 psi
